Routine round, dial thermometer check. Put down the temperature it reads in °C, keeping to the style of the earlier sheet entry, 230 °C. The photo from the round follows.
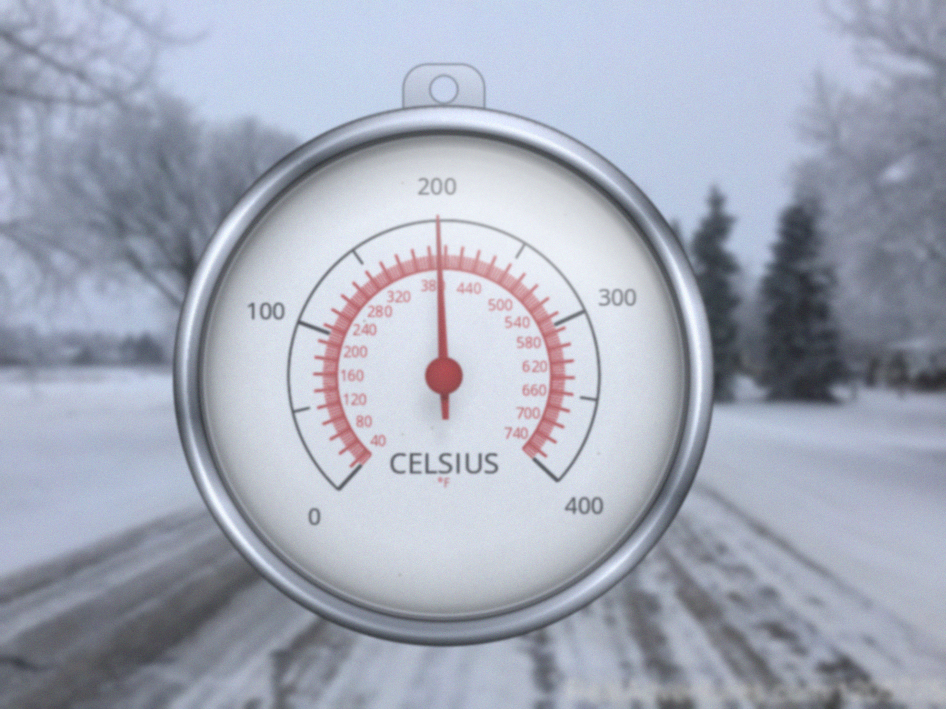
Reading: 200 °C
